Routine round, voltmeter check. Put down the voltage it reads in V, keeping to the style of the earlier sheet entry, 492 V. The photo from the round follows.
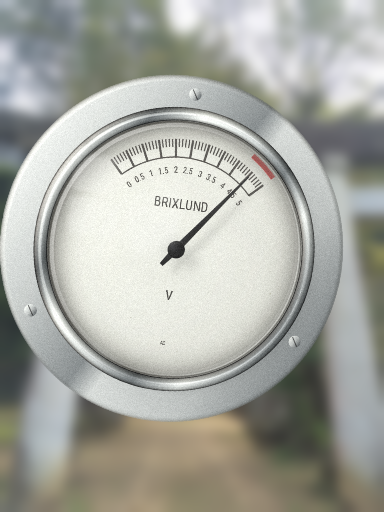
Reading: 4.5 V
